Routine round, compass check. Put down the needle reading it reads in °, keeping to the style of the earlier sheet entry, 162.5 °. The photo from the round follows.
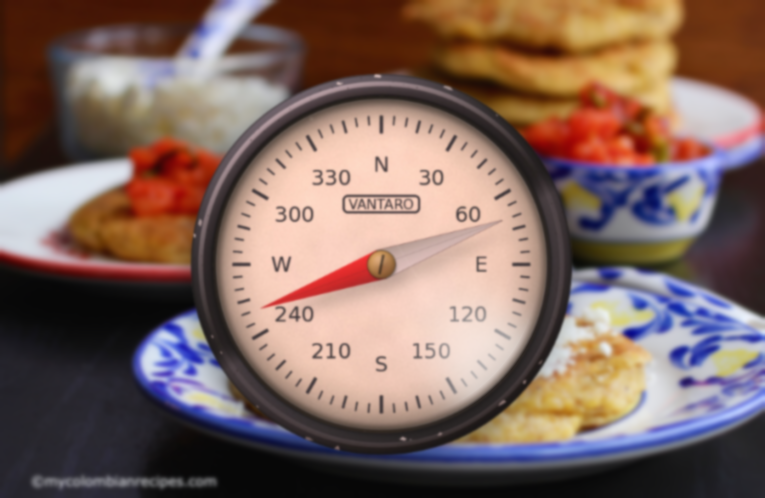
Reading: 250 °
